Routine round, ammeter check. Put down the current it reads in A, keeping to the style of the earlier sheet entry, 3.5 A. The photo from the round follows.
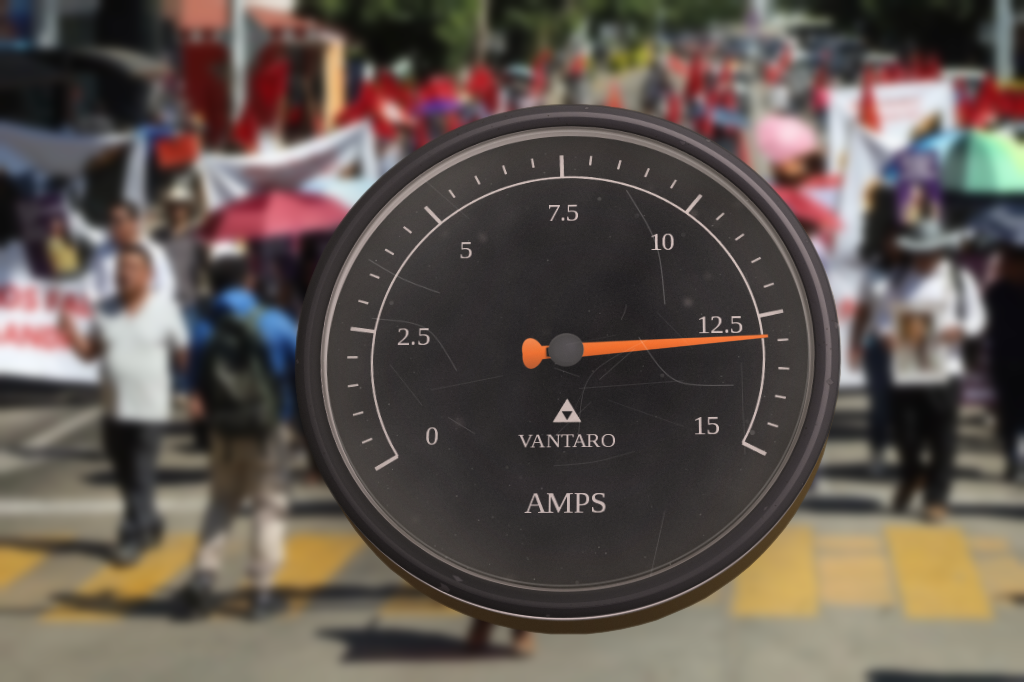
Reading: 13 A
